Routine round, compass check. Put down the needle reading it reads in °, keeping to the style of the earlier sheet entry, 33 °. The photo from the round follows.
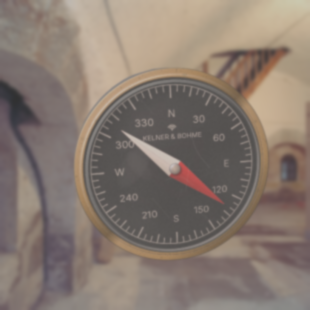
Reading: 130 °
